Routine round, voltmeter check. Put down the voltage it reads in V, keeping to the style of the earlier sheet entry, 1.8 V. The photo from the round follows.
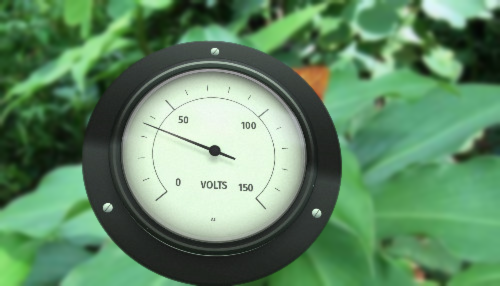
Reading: 35 V
